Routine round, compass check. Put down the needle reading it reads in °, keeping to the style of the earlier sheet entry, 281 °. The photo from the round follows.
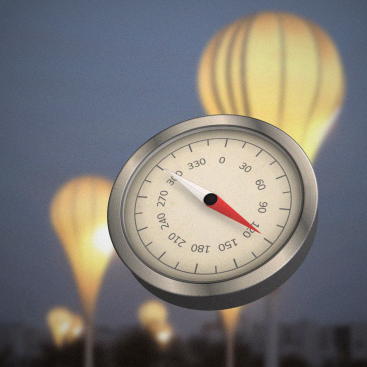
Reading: 120 °
